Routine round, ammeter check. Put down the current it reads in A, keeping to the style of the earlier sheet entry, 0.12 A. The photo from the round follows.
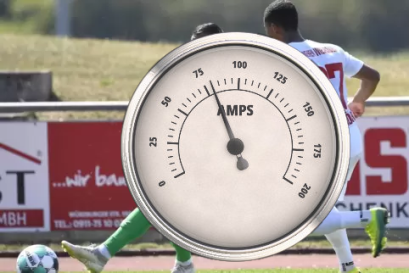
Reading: 80 A
